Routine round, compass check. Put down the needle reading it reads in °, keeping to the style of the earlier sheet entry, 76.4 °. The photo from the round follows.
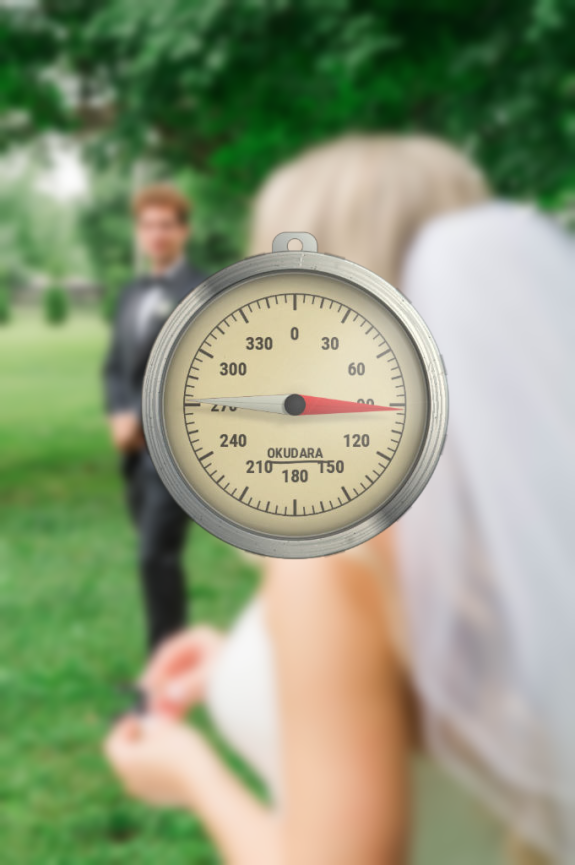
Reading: 92.5 °
